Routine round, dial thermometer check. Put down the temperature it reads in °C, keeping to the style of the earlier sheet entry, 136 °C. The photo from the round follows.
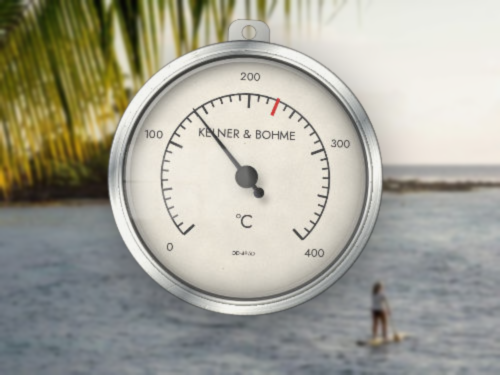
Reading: 140 °C
